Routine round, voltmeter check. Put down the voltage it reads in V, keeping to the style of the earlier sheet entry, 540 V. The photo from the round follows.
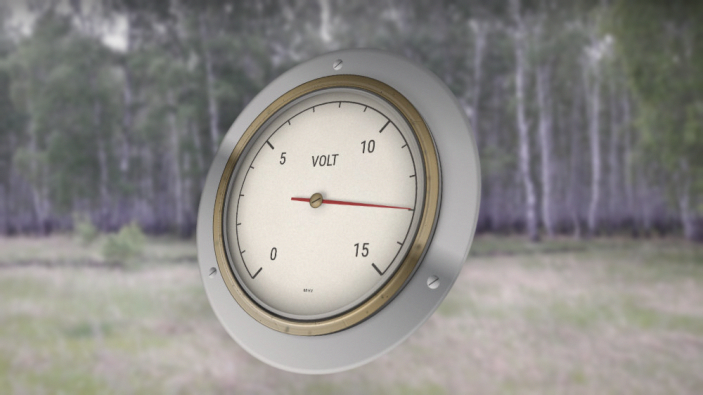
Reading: 13 V
